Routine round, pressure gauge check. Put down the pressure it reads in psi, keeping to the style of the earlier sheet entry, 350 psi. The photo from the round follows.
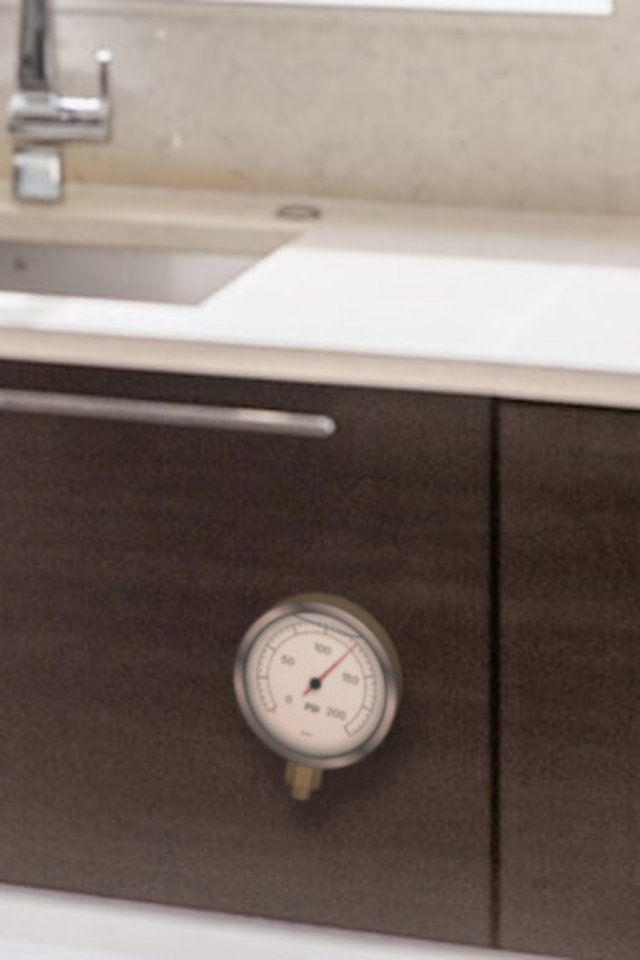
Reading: 125 psi
